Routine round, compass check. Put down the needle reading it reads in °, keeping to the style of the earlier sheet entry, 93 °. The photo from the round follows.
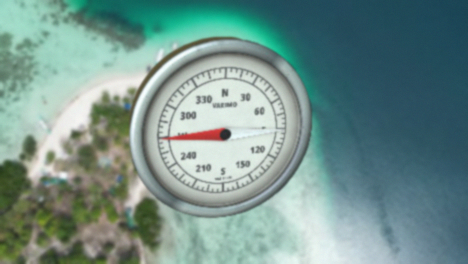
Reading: 270 °
